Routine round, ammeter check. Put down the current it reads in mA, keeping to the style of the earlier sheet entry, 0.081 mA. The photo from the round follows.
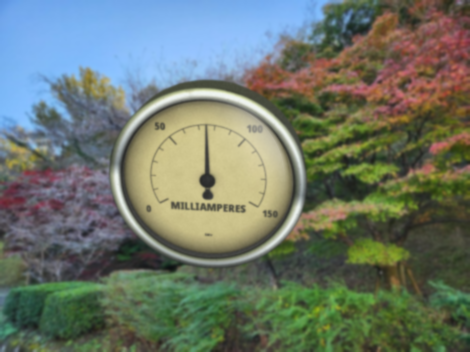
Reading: 75 mA
